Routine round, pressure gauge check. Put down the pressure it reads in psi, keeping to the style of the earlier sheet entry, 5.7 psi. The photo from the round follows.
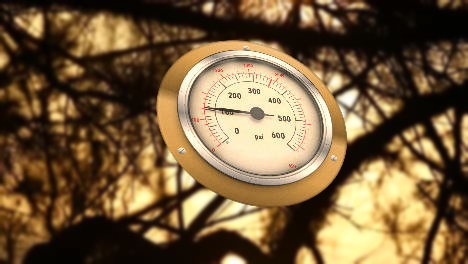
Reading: 100 psi
